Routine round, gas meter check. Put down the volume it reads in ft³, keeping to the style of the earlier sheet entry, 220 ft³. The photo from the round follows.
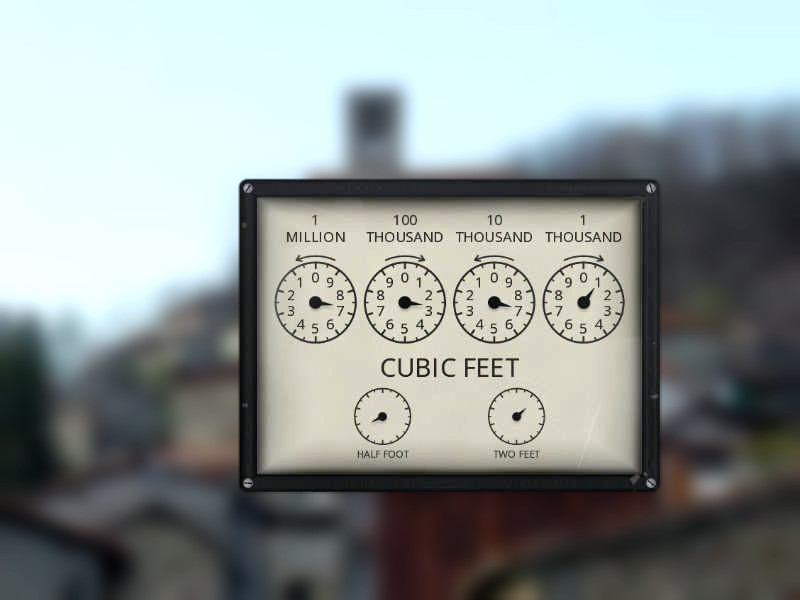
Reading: 727100 ft³
